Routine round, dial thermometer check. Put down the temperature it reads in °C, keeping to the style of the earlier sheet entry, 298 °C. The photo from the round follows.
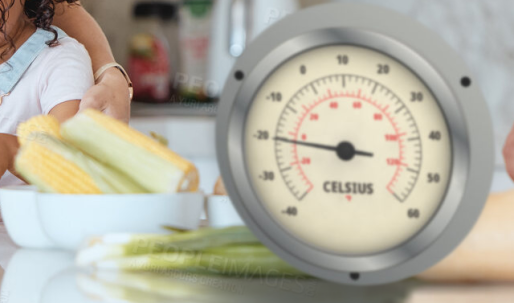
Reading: -20 °C
